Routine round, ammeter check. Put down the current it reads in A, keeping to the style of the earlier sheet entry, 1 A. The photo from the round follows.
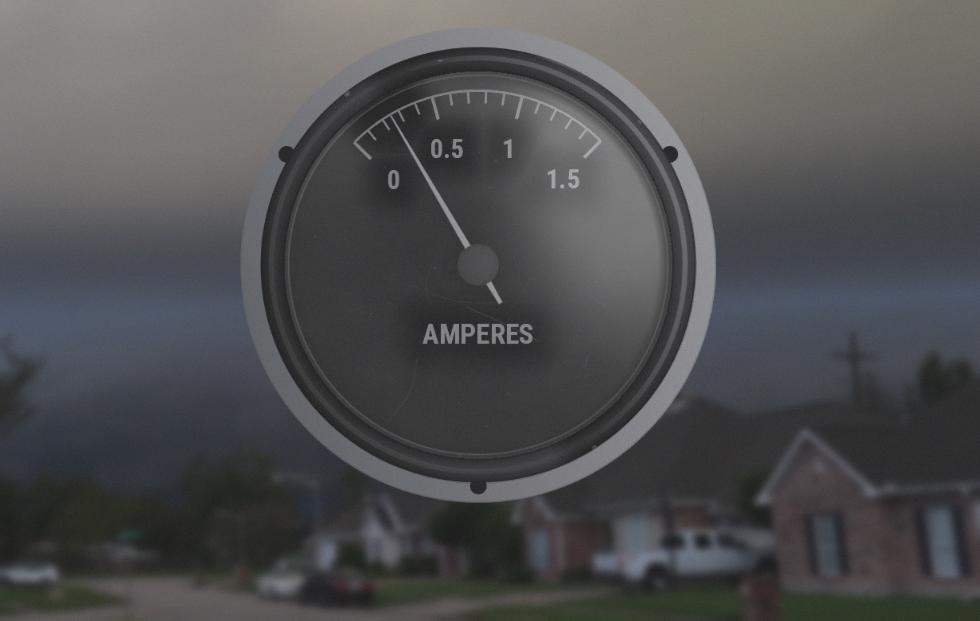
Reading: 0.25 A
